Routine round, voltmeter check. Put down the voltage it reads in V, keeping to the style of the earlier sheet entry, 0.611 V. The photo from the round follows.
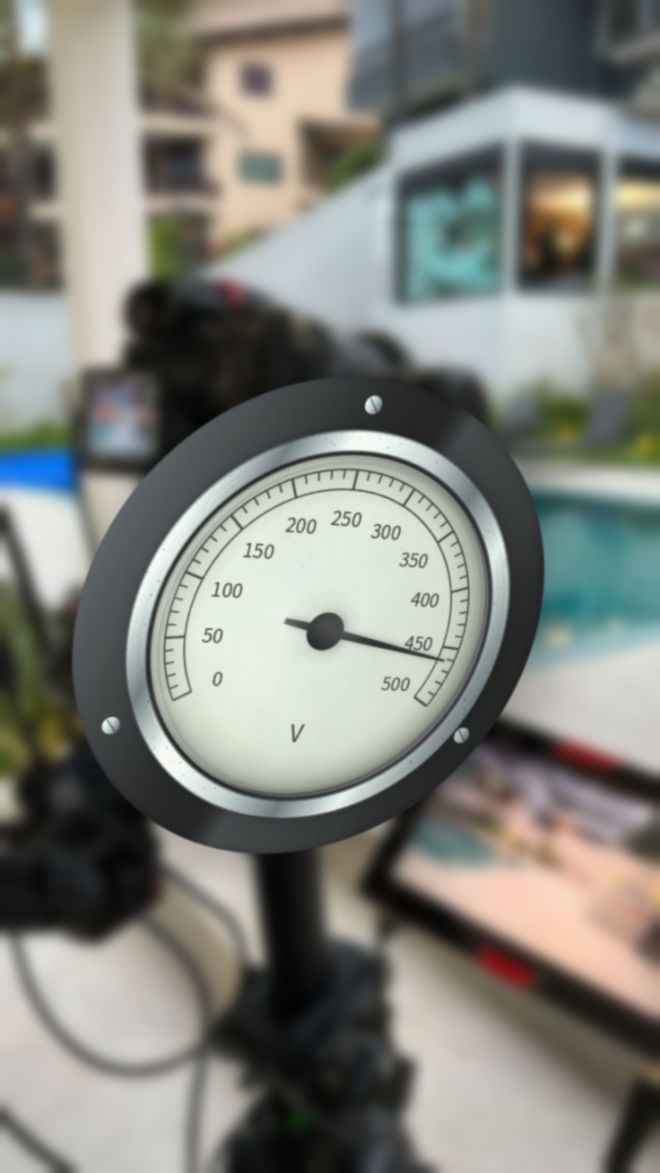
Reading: 460 V
